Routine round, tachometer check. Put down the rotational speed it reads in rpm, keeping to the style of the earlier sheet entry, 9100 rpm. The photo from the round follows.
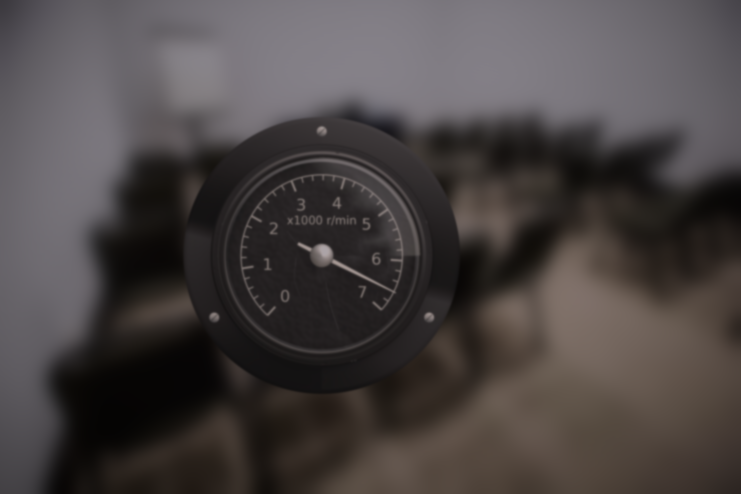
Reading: 6600 rpm
